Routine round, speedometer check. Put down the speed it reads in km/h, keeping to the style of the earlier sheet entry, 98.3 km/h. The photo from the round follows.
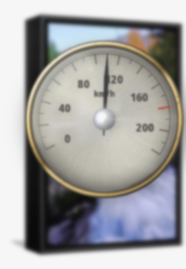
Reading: 110 km/h
